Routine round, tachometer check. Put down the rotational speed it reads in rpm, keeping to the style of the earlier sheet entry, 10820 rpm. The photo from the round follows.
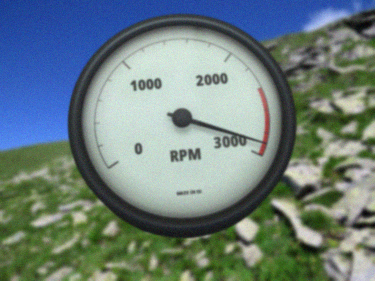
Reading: 2900 rpm
